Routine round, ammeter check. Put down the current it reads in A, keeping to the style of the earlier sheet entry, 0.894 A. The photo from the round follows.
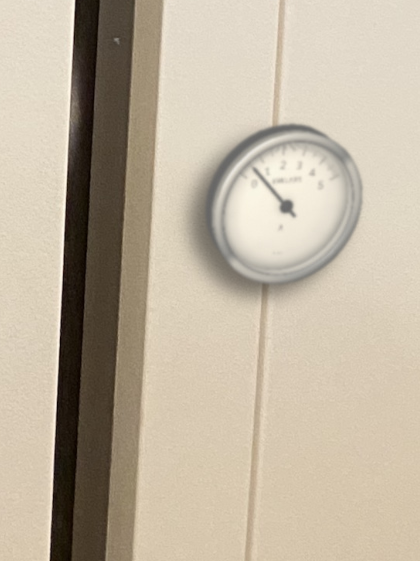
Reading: 0.5 A
